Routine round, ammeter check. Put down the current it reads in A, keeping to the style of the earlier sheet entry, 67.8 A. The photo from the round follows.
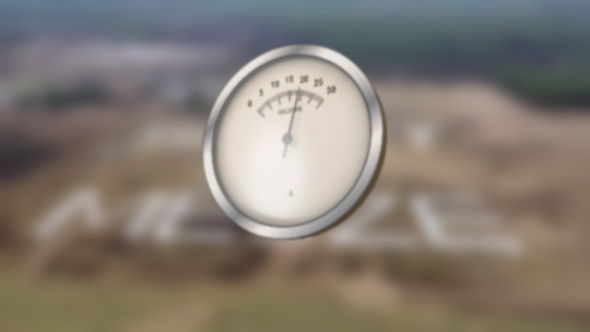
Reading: 20 A
